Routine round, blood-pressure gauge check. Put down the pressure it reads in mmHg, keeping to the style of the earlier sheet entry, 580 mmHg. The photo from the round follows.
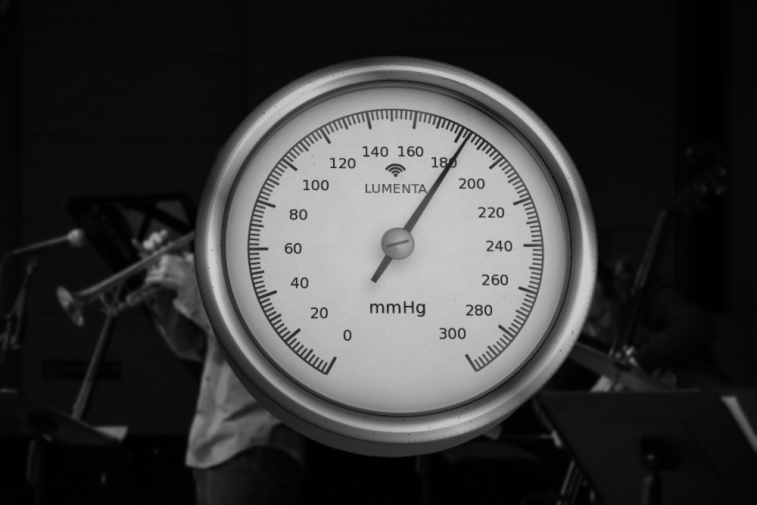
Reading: 184 mmHg
